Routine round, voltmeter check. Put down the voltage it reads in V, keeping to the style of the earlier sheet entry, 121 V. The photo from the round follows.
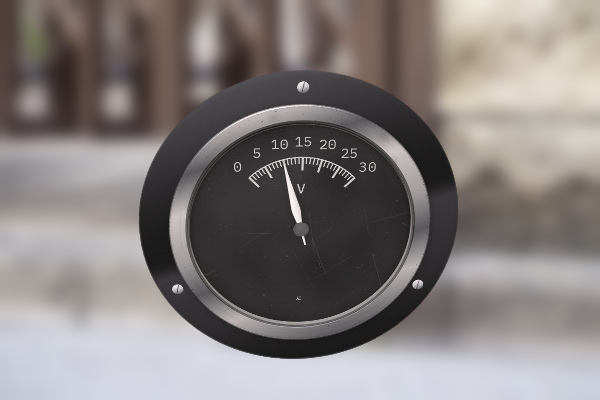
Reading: 10 V
